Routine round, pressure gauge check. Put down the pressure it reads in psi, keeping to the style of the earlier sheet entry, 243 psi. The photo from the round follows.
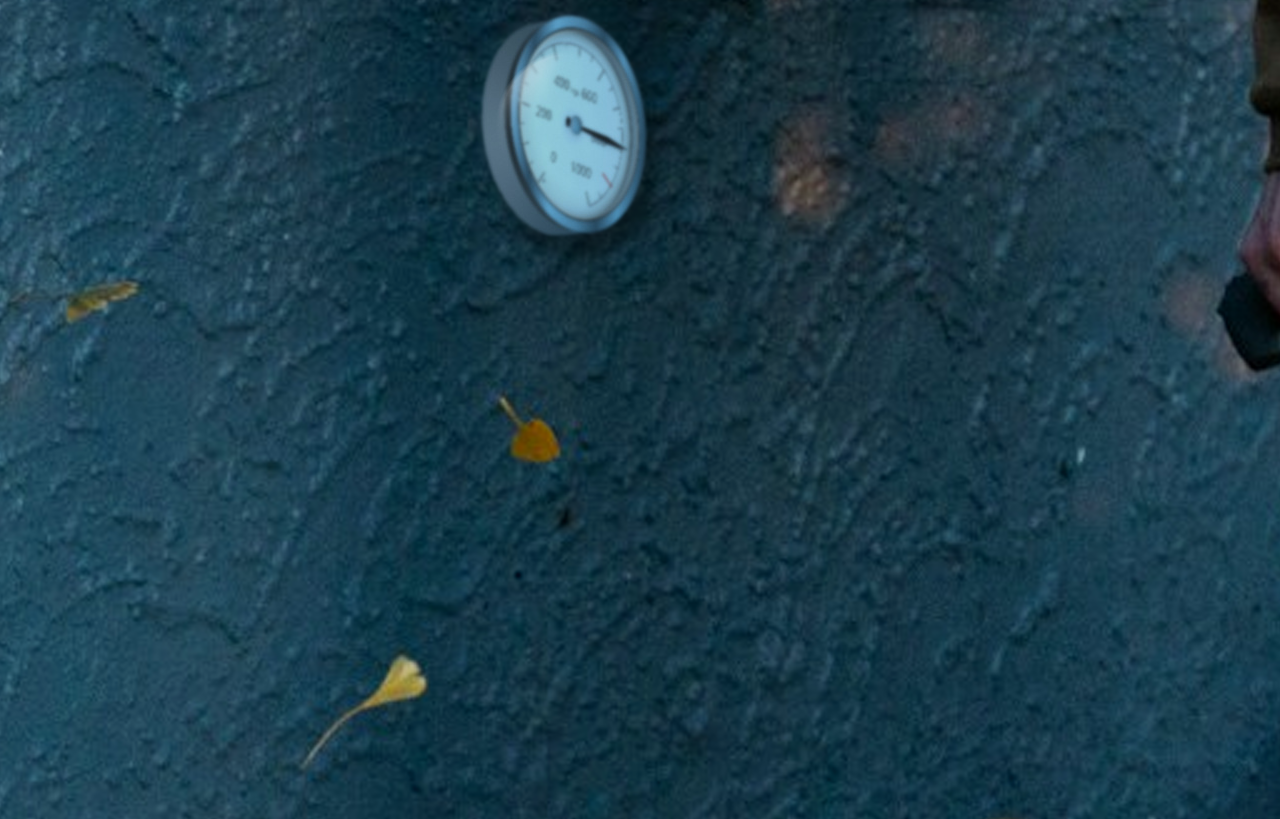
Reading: 800 psi
